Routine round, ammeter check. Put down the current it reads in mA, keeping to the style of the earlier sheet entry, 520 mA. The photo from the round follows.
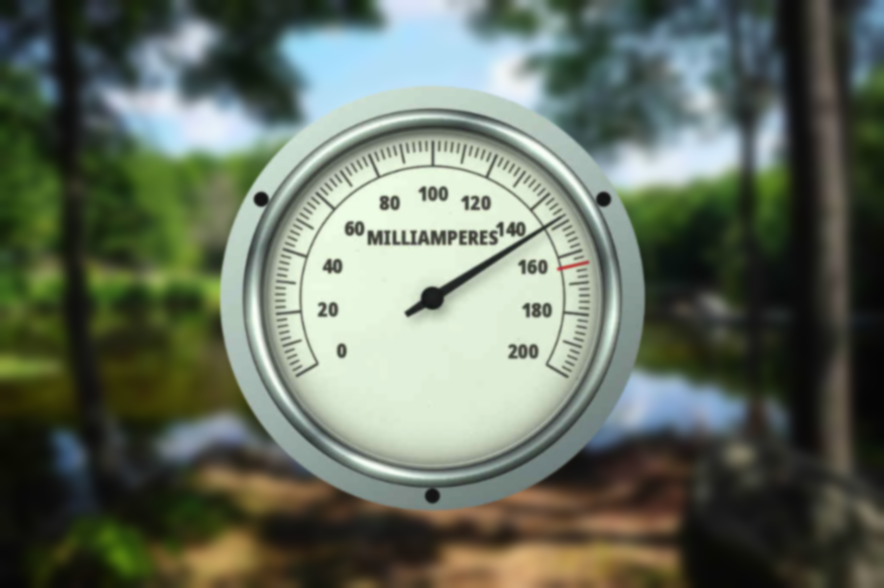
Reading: 148 mA
